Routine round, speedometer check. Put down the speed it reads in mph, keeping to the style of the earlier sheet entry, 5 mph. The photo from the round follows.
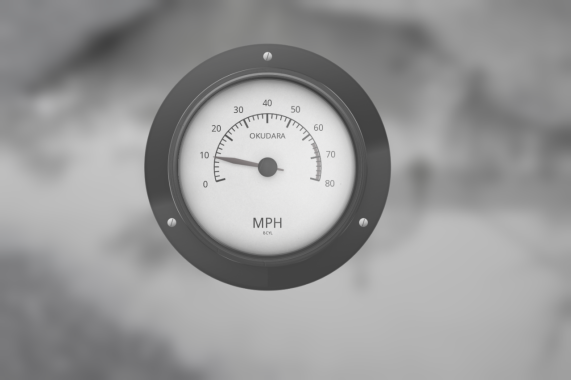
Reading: 10 mph
